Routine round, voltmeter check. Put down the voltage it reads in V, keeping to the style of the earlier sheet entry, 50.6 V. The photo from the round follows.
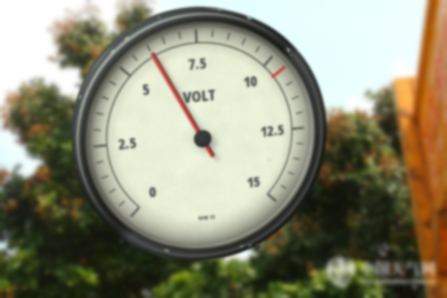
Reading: 6 V
